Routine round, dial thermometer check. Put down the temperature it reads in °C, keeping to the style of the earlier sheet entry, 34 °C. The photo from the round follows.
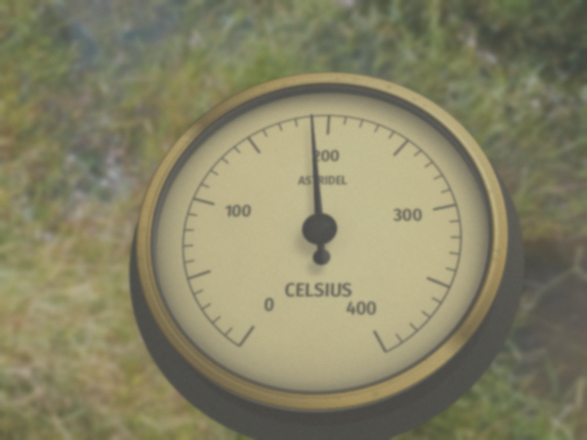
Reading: 190 °C
